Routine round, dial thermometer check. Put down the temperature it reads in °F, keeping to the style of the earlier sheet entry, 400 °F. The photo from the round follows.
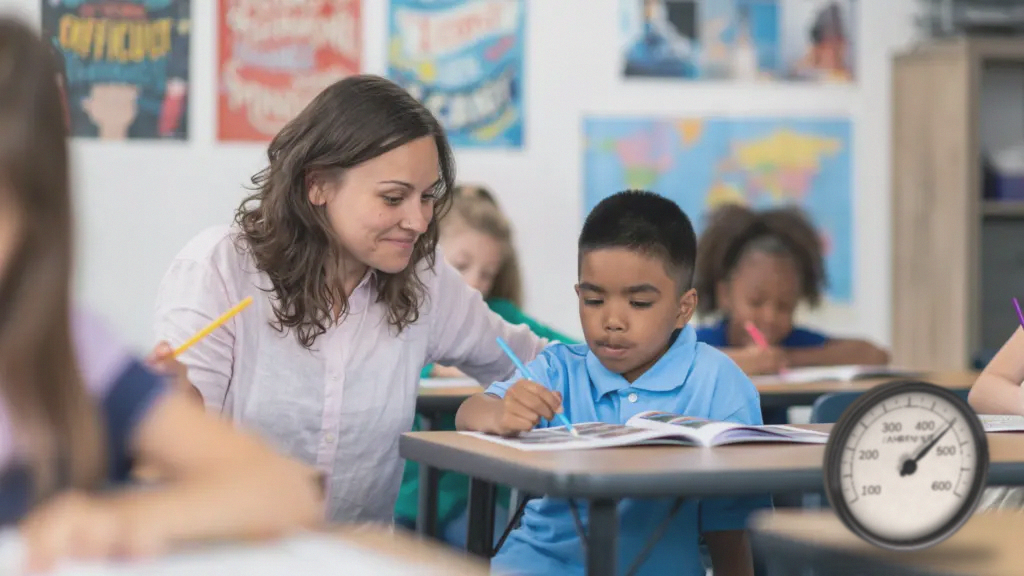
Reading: 450 °F
